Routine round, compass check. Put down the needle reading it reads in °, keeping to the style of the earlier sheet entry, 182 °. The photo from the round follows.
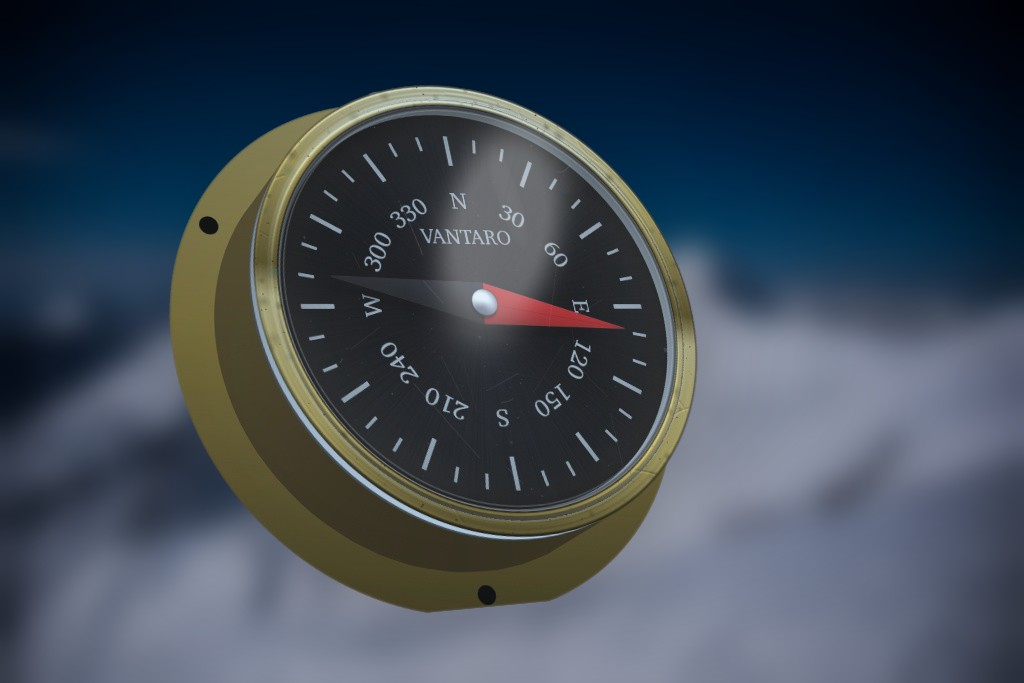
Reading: 100 °
